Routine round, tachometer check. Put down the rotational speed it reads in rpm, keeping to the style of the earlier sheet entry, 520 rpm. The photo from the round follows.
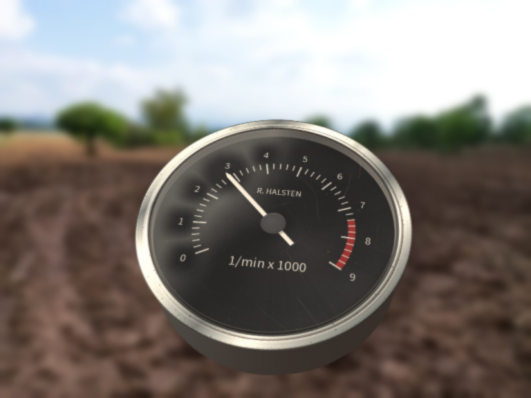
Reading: 2800 rpm
